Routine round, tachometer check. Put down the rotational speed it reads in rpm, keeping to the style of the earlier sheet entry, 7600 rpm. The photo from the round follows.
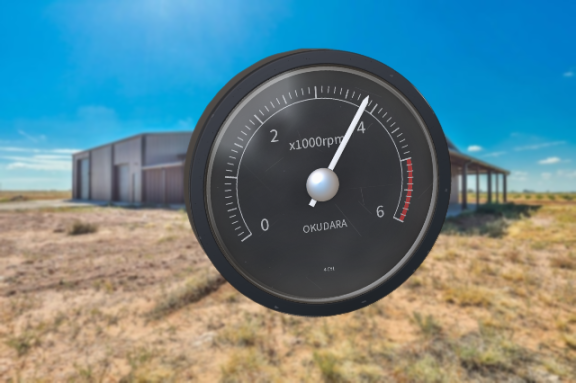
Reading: 3800 rpm
